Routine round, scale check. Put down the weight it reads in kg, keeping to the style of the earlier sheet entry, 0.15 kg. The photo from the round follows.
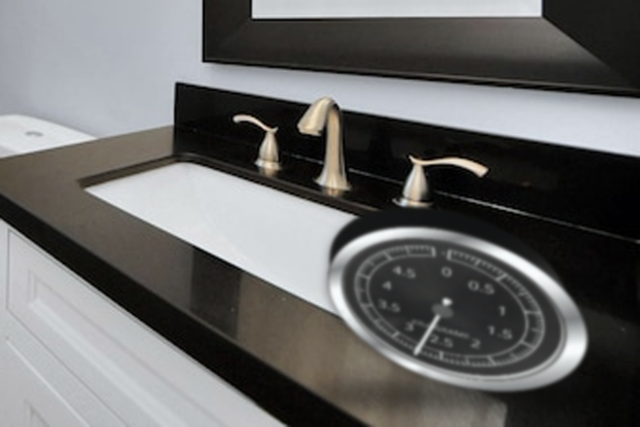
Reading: 2.75 kg
